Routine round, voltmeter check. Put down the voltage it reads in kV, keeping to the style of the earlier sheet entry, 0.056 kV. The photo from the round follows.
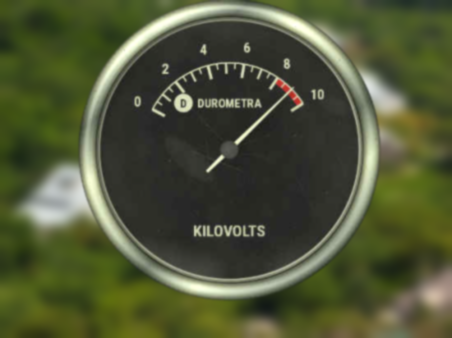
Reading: 9 kV
